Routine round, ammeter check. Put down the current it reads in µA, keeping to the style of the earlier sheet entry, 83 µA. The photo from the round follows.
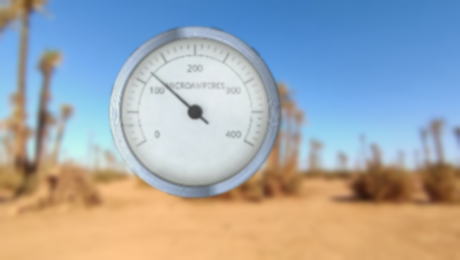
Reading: 120 µA
